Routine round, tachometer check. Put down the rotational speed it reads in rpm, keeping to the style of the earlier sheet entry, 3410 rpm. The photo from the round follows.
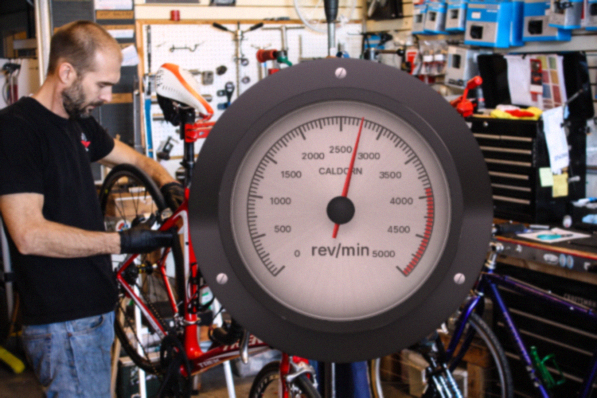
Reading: 2750 rpm
